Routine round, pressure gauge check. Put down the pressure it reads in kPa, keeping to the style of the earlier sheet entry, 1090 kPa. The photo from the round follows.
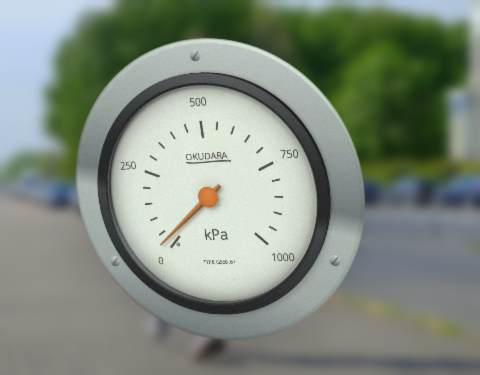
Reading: 25 kPa
